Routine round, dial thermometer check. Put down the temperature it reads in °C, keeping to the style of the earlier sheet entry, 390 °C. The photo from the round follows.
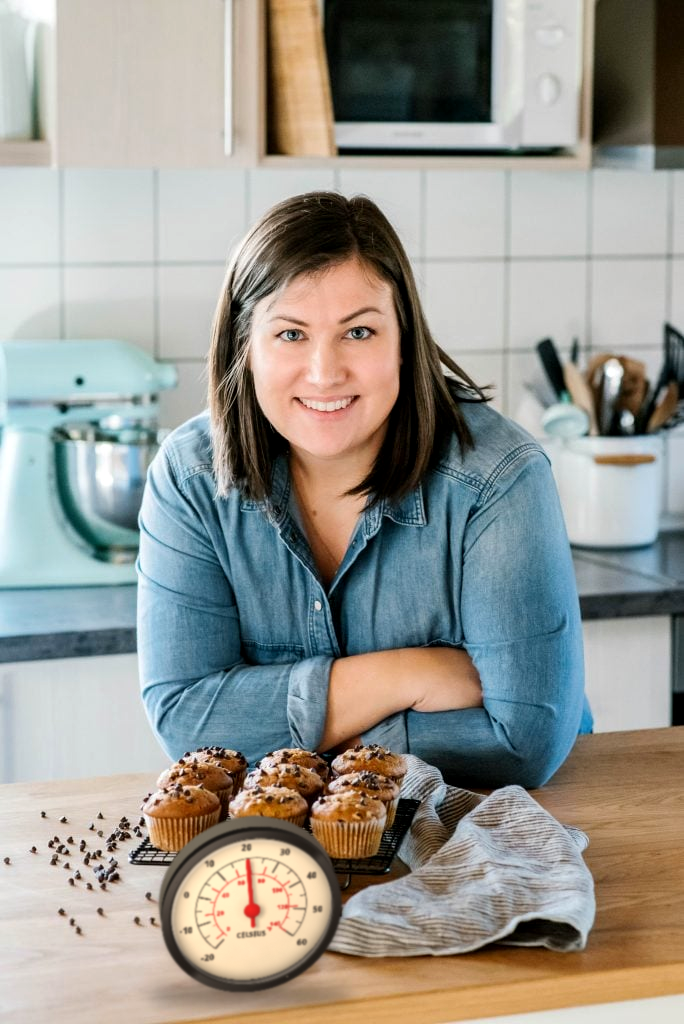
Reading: 20 °C
